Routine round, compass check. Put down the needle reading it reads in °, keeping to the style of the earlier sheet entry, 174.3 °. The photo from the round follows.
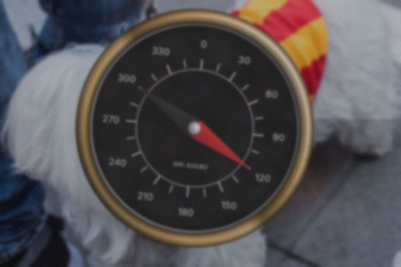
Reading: 120 °
